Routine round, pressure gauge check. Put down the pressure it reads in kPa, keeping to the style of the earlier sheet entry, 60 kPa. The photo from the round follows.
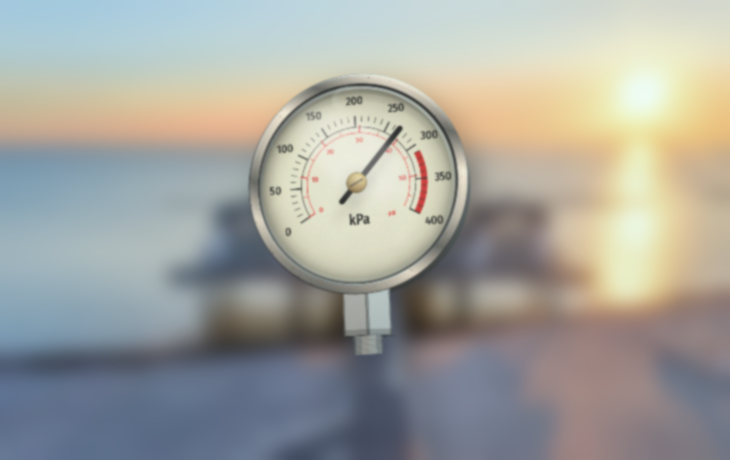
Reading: 270 kPa
